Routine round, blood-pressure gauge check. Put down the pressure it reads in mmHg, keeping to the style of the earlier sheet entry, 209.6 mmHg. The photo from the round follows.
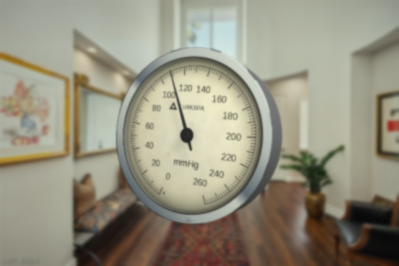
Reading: 110 mmHg
